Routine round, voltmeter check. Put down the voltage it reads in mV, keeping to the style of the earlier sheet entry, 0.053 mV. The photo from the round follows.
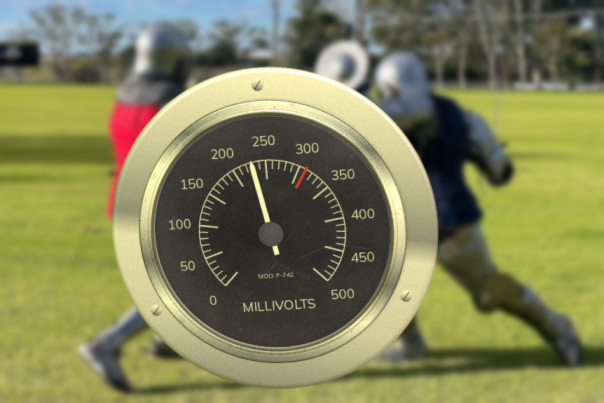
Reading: 230 mV
